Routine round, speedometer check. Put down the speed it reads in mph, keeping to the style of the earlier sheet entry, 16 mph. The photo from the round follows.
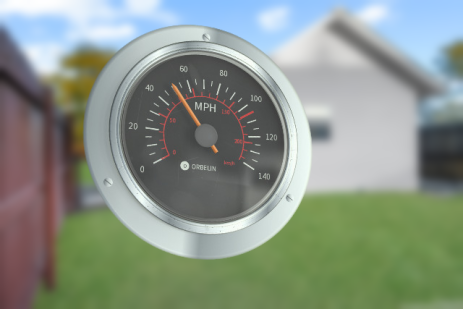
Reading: 50 mph
